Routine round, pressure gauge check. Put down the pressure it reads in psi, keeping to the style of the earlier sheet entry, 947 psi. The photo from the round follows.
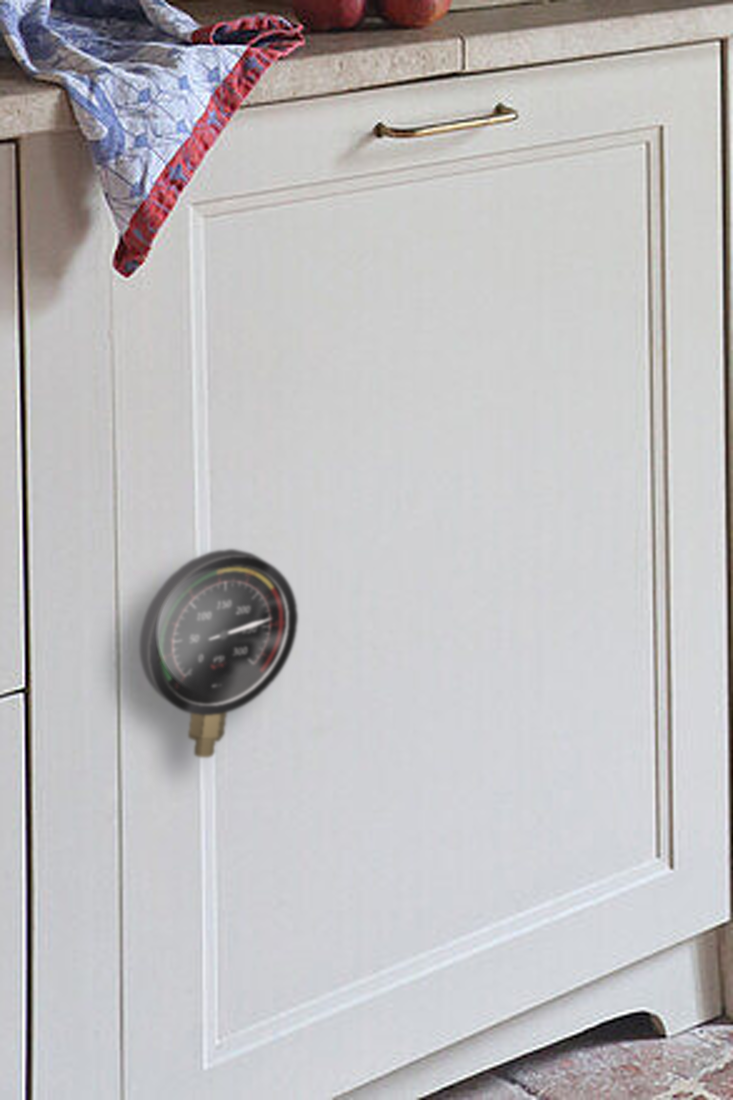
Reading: 240 psi
